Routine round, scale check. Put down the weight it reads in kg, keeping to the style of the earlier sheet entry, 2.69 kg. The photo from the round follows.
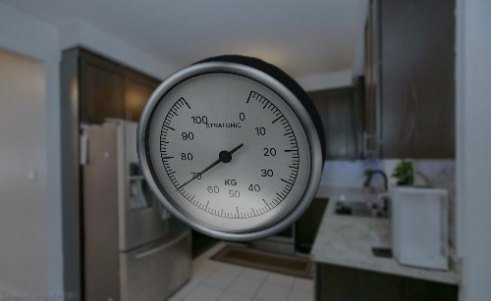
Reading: 70 kg
